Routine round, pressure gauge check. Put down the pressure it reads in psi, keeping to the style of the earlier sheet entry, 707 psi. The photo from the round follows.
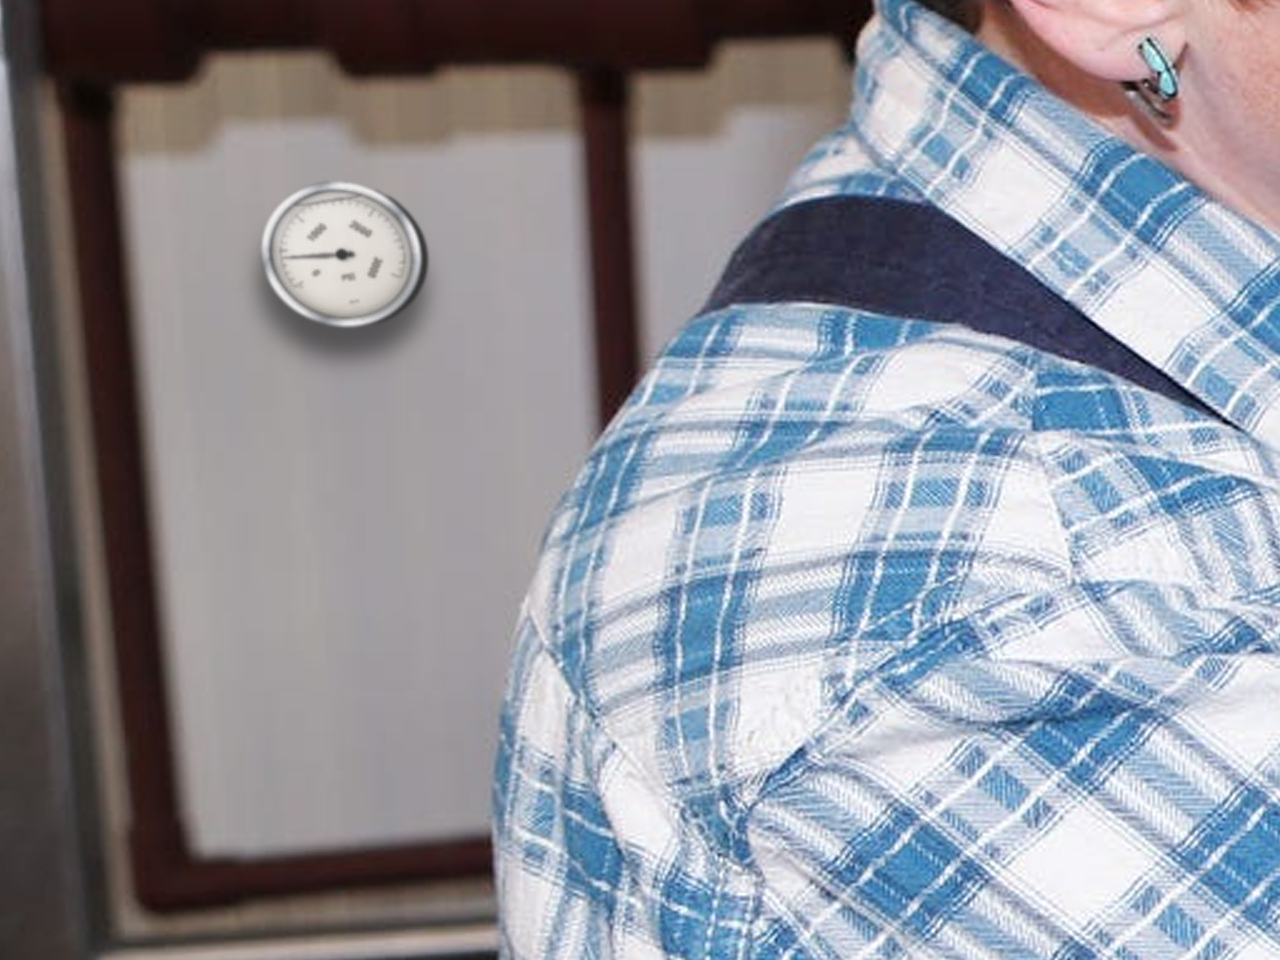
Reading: 400 psi
